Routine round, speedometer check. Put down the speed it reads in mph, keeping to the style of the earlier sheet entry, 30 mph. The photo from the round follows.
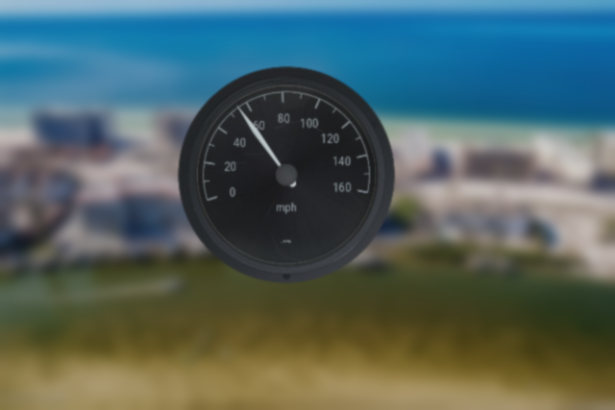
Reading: 55 mph
